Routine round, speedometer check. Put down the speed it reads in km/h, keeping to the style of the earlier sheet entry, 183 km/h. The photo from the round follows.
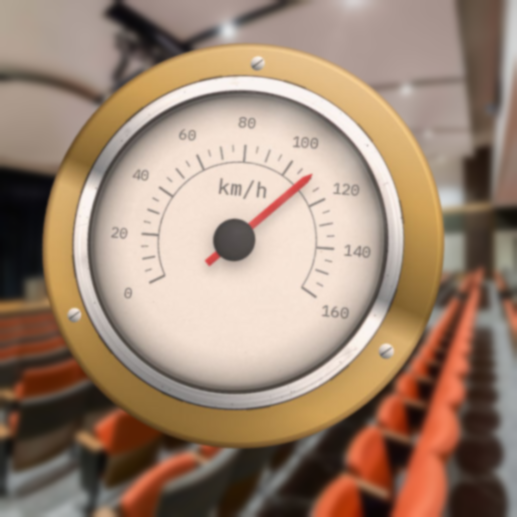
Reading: 110 km/h
